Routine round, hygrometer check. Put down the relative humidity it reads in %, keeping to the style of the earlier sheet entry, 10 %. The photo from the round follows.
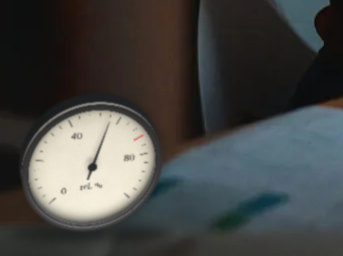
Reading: 56 %
